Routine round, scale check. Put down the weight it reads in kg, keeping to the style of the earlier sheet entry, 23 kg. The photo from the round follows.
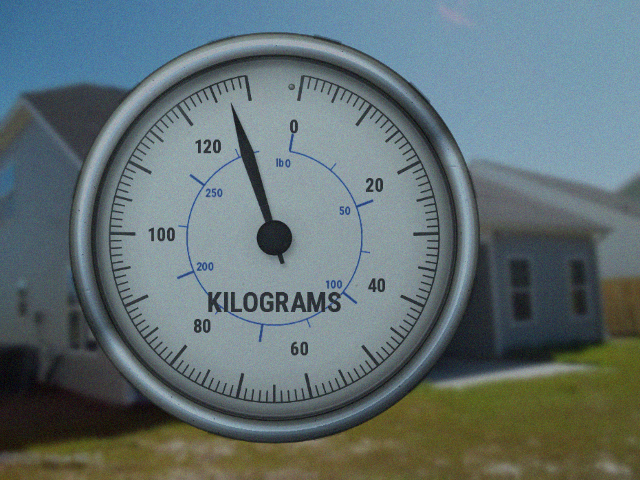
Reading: 127 kg
